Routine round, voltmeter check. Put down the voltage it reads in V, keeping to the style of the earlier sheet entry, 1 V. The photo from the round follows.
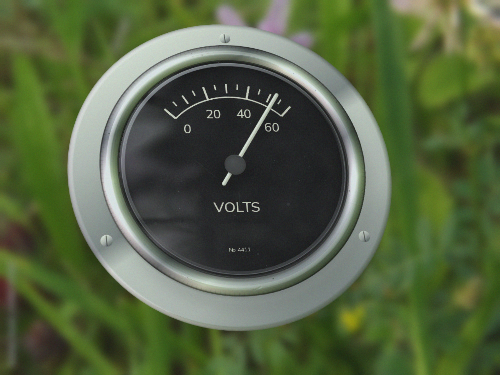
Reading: 52.5 V
